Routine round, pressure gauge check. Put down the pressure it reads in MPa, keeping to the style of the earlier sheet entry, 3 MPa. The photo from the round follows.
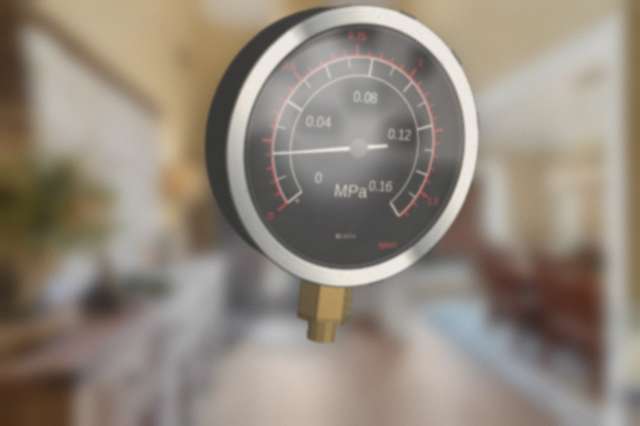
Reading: 0.02 MPa
